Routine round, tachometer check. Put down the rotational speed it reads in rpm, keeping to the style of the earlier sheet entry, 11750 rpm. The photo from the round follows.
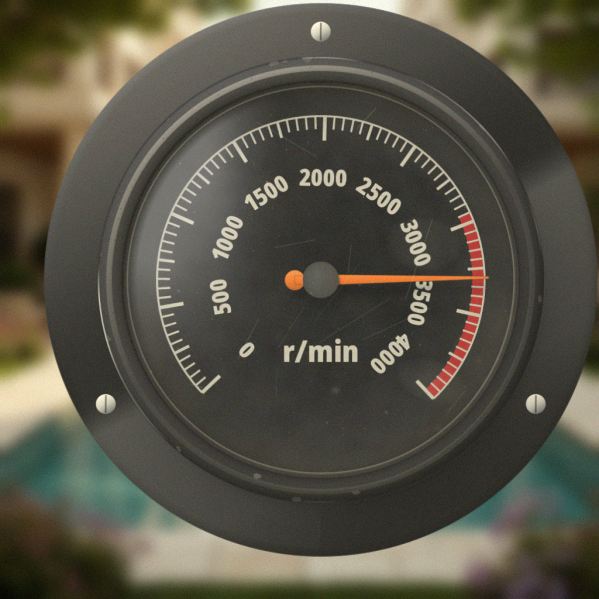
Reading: 3300 rpm
